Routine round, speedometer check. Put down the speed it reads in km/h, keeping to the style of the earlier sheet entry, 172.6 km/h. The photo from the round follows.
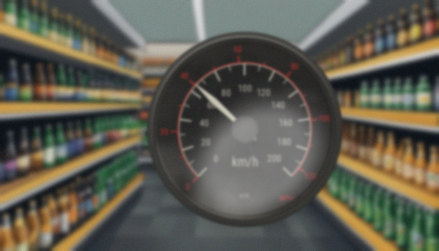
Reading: 65 km/h
